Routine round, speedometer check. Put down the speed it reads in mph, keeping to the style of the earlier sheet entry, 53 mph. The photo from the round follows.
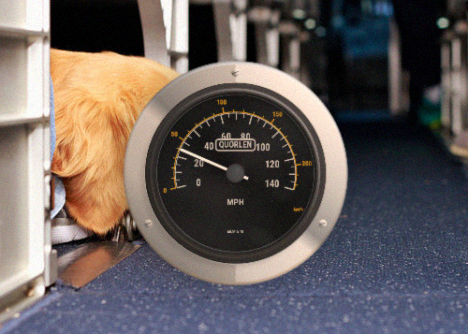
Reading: 25 mph
